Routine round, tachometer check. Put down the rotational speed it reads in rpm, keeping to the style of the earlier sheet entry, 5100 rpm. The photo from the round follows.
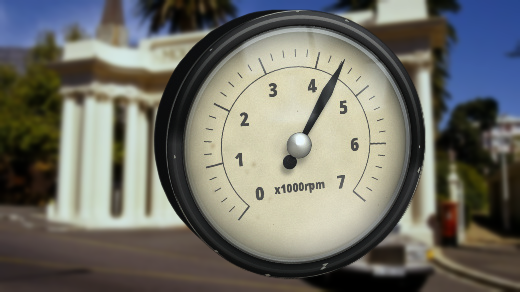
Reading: 4400 rpm
